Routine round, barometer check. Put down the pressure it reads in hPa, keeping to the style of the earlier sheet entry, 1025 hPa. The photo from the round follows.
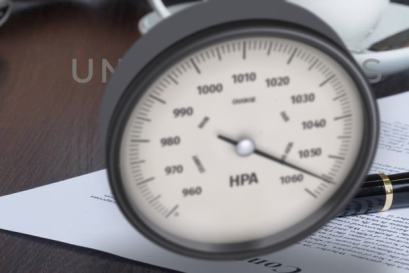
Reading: 1055 hPa
